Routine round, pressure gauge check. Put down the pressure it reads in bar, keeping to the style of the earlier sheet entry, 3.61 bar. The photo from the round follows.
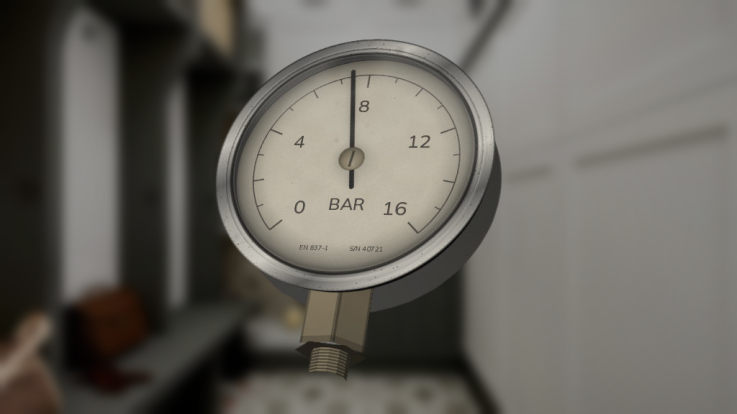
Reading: 7.5 bar
